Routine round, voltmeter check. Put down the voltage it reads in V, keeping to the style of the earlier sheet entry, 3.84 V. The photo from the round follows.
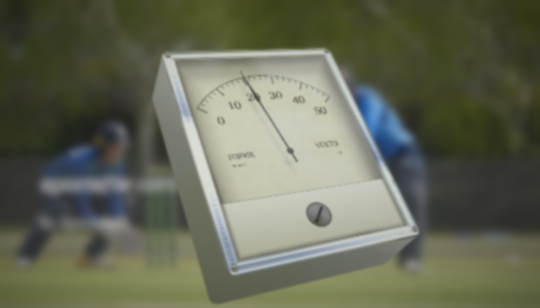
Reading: 20 V
